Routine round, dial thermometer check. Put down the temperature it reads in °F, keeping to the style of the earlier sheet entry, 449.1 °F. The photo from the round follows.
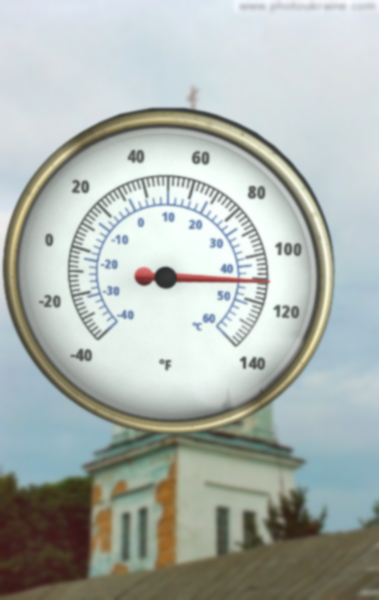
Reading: 110 °F
